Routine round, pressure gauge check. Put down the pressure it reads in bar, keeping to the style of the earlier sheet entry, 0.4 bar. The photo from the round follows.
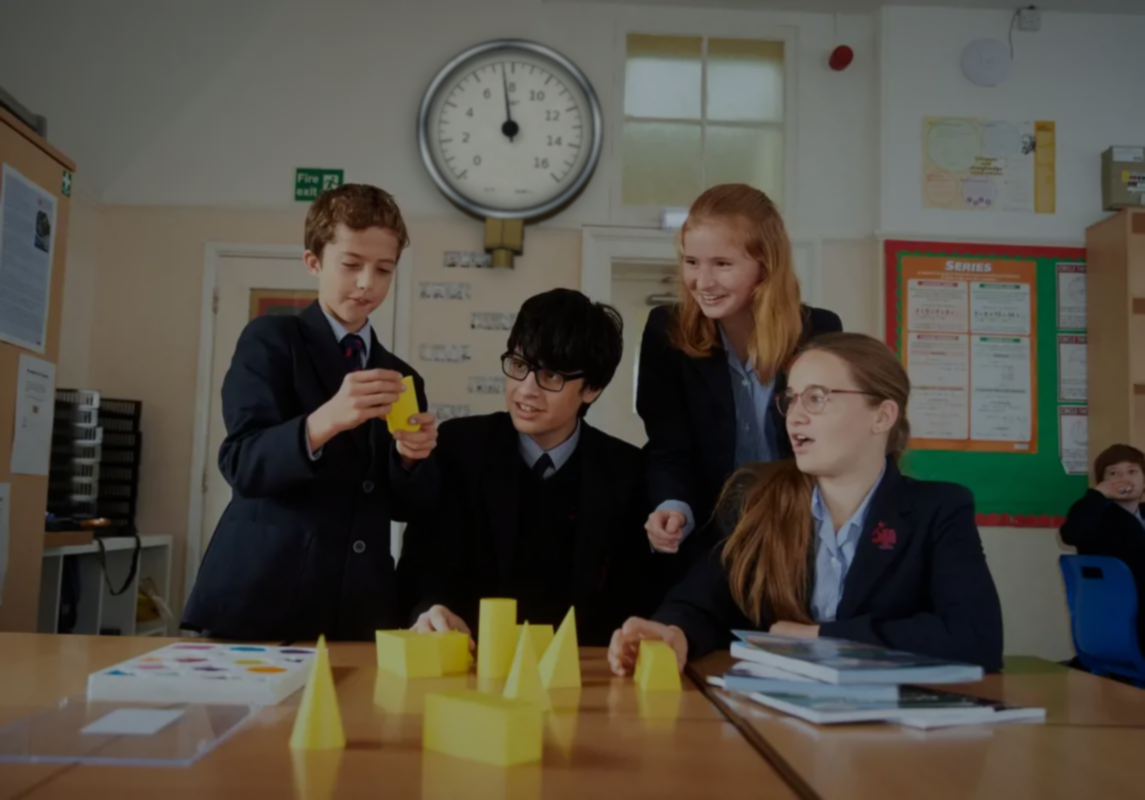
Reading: 7.5 bar
